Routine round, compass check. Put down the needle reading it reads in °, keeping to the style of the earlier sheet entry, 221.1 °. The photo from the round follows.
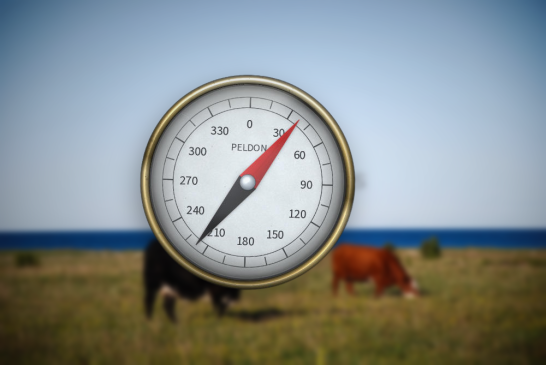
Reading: 37.5 °
